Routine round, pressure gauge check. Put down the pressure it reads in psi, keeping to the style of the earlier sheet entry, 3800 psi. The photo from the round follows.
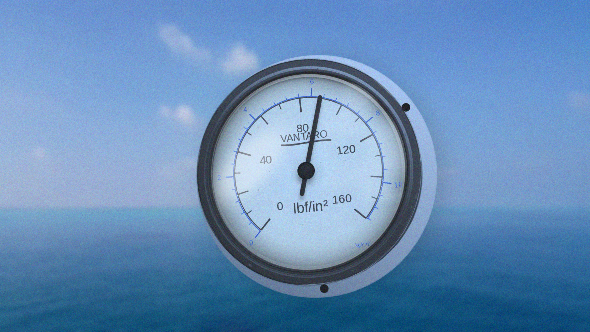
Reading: 90 psi
